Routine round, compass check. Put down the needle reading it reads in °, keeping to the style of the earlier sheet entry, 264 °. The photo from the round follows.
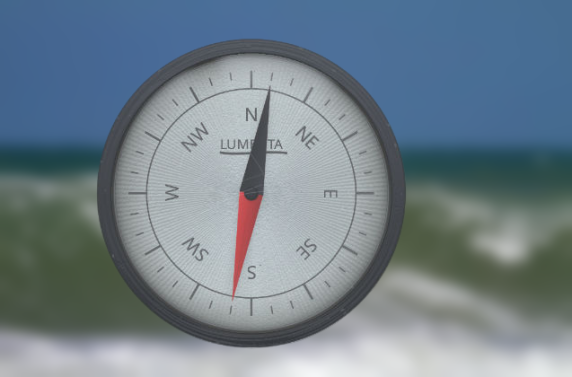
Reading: 190 °
